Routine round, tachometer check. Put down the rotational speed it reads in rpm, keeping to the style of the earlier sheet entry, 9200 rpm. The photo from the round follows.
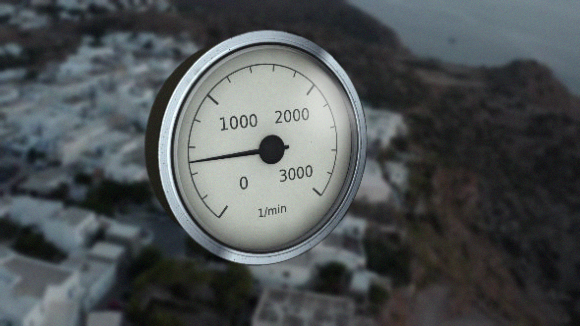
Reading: 500 rpm
